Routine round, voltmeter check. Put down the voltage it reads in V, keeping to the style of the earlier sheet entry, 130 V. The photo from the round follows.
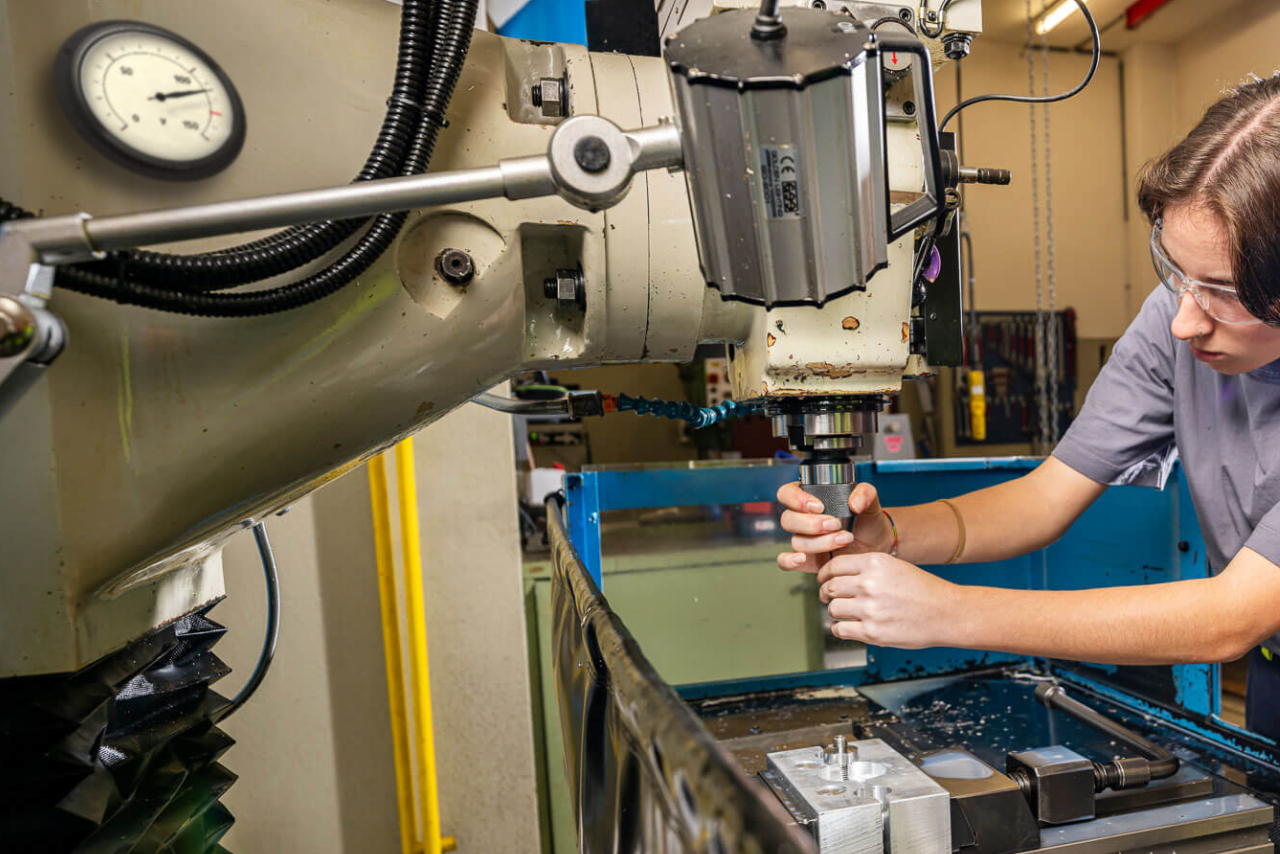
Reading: 115 V
